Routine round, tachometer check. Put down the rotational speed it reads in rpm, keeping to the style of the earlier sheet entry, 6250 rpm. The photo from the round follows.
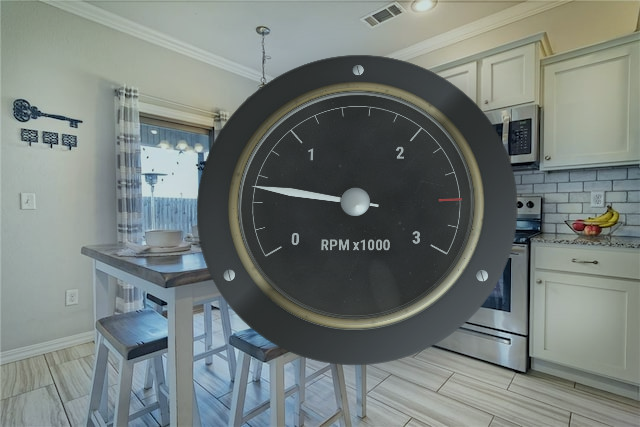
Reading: 500 rpm
